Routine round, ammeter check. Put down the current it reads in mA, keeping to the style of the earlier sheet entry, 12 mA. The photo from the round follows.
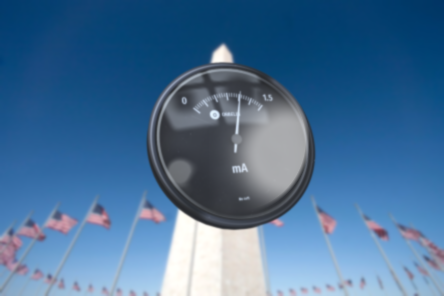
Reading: 1 mA
